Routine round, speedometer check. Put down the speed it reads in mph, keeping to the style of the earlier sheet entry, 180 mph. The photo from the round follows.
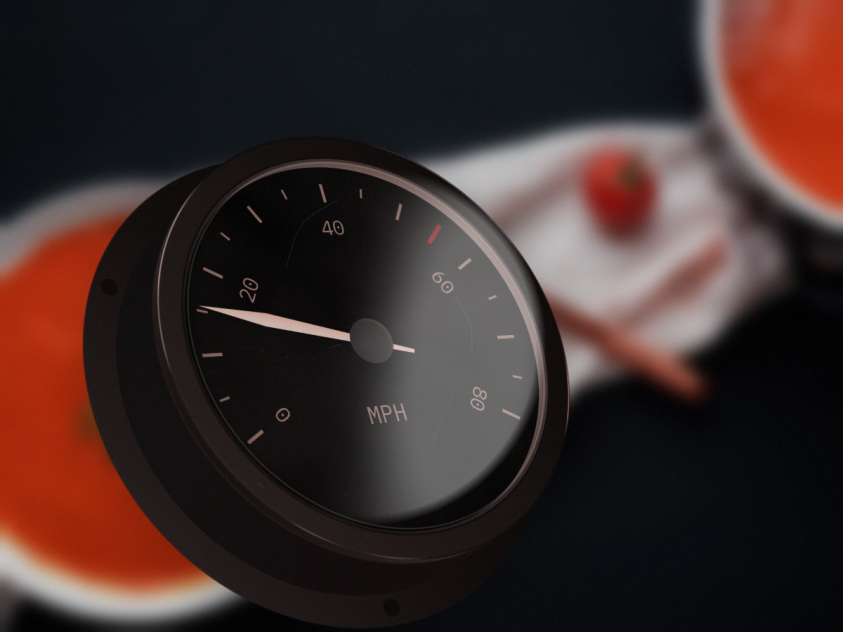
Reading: 15 mph
